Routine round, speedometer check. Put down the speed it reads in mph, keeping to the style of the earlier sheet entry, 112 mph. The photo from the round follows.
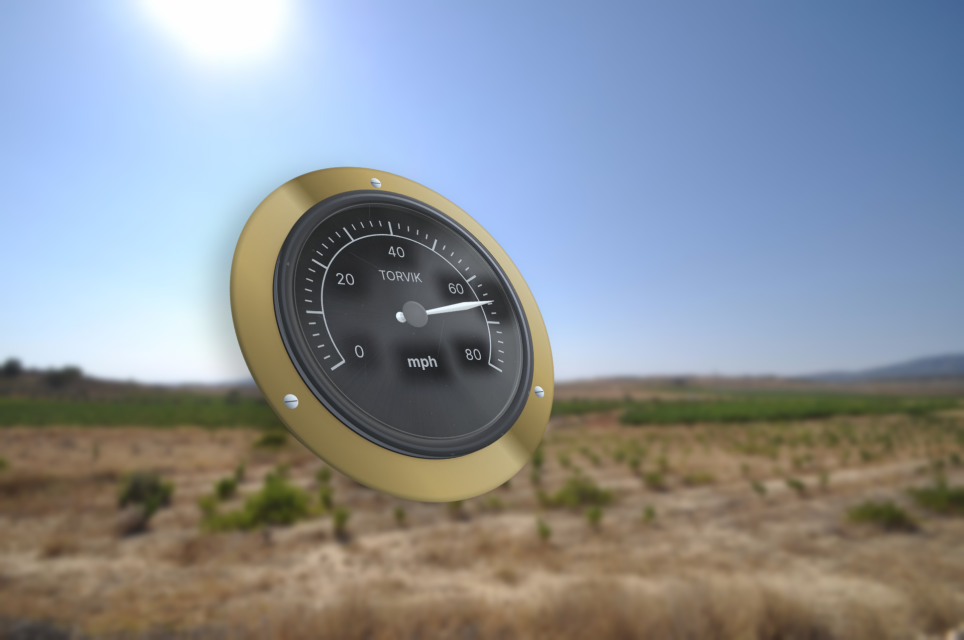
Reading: 66 mph
